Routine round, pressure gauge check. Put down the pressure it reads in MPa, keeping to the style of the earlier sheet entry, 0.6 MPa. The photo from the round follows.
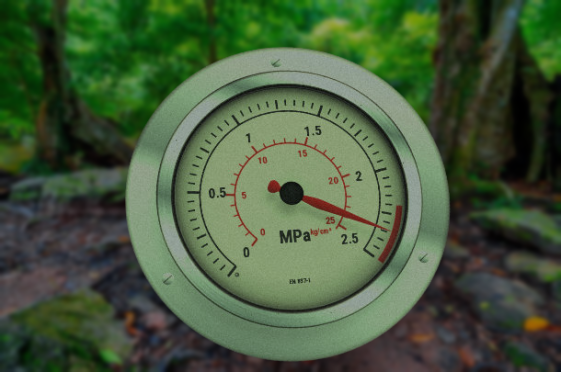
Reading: 2.35 MPa
